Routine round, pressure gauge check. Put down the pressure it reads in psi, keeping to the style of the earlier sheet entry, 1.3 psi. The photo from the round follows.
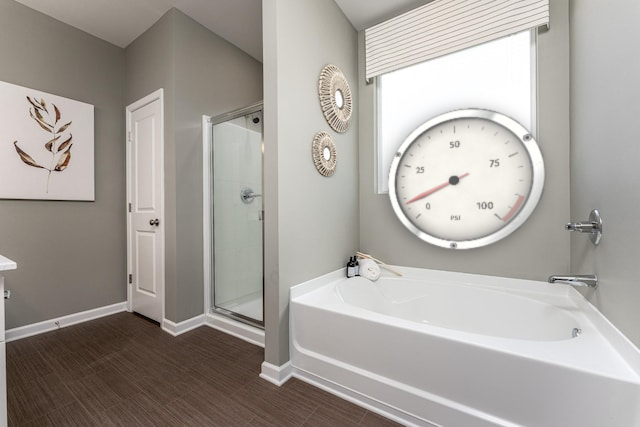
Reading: 7.5 psi
